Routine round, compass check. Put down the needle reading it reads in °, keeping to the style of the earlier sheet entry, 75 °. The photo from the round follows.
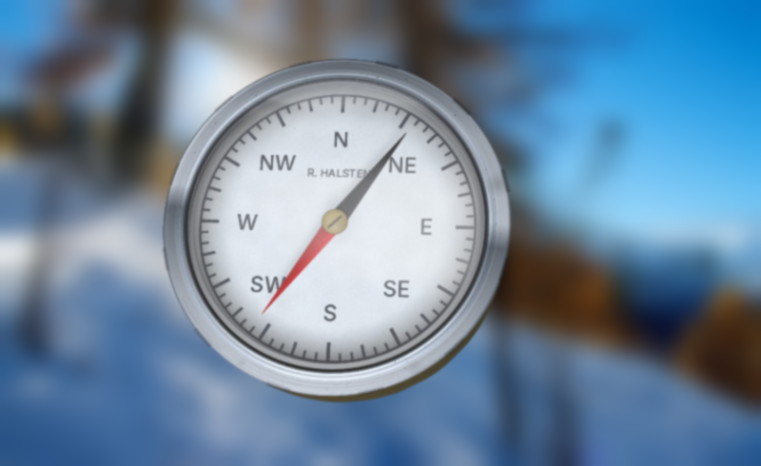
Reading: 215 °
